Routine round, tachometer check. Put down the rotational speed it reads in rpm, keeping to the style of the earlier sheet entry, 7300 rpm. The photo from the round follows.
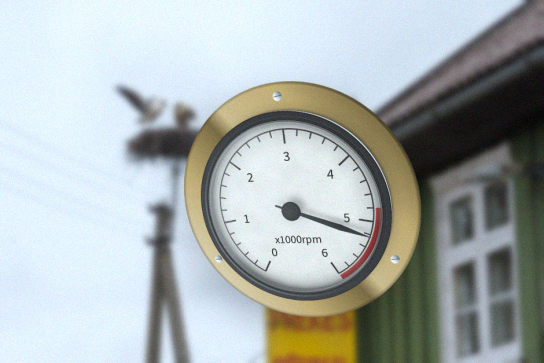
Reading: 5200 rpm
